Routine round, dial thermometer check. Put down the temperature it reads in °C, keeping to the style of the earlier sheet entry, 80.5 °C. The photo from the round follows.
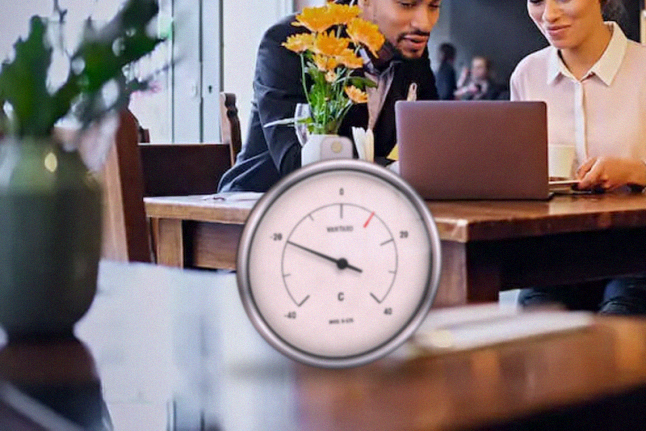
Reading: -20 °C
